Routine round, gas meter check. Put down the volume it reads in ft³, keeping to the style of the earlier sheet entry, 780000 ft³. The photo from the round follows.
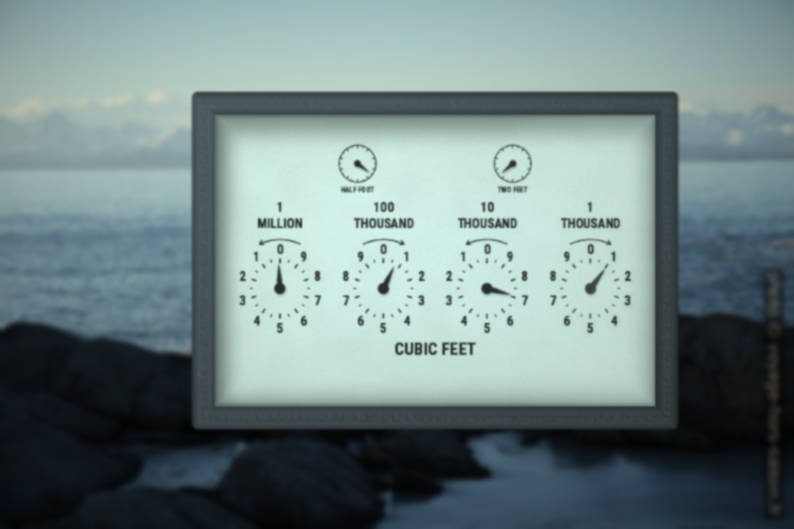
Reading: 7100 ft³
